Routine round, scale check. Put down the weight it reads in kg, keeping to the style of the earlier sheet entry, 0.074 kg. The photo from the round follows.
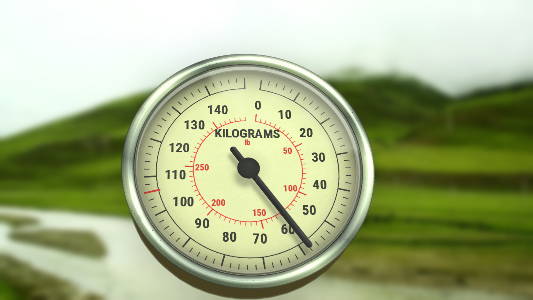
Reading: 58 kg
